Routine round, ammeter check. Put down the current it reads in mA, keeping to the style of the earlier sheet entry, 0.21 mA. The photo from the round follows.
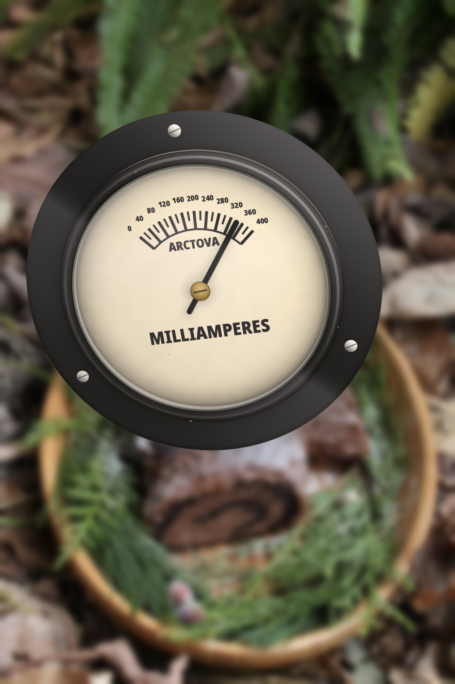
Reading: 340 mA
